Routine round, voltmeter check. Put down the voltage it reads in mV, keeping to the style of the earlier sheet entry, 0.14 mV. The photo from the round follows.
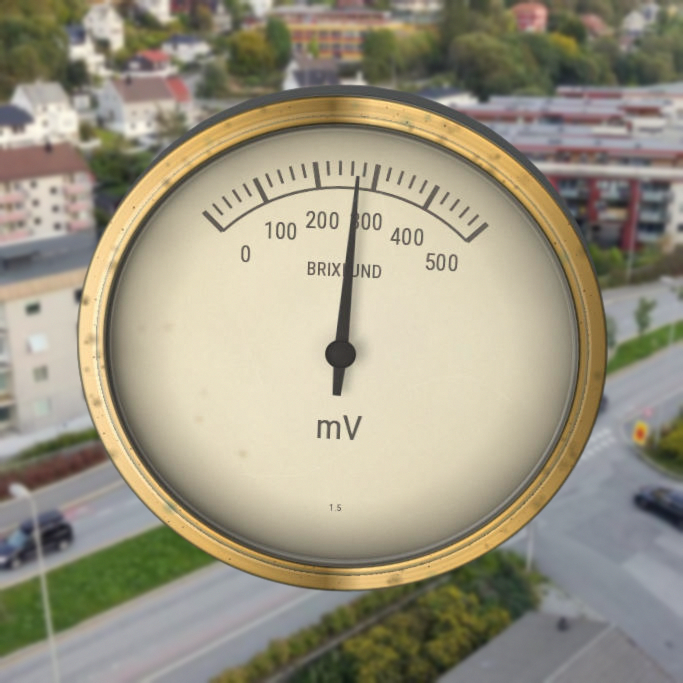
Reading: 270 mV
